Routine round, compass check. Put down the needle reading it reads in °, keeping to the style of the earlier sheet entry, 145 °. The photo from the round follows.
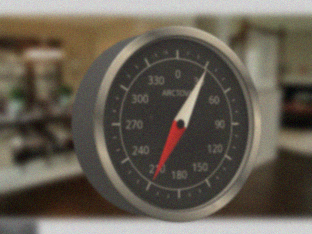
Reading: 210 °
